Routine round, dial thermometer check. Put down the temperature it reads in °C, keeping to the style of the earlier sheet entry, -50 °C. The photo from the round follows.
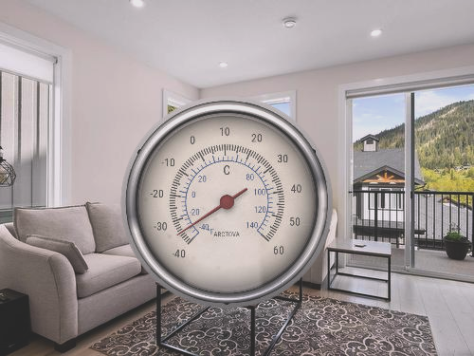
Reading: -35 °C
